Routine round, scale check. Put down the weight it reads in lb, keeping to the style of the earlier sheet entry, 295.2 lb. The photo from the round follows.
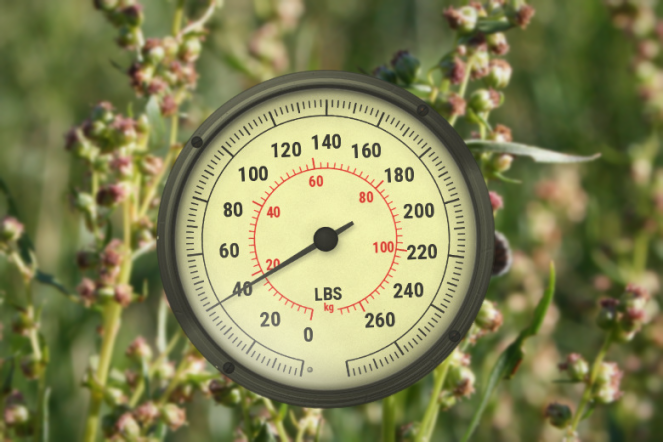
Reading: 40 lb
